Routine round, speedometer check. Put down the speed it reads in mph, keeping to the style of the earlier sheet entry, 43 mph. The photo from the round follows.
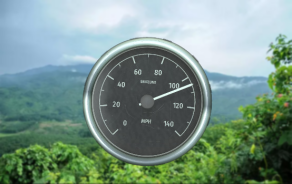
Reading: 105 mph
